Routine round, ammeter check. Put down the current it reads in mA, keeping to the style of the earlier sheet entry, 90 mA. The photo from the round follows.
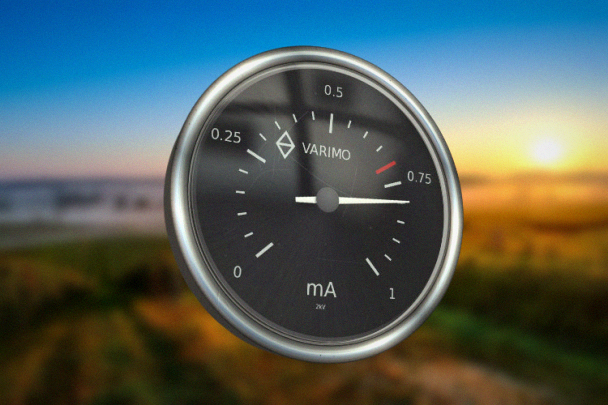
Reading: 0.8 mA
